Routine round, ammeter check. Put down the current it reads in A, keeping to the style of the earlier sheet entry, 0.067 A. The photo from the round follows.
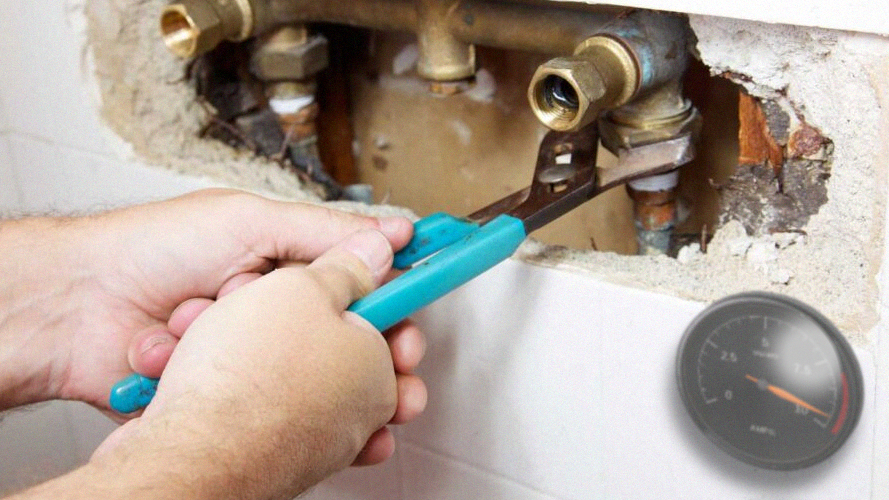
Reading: 9.5 A
